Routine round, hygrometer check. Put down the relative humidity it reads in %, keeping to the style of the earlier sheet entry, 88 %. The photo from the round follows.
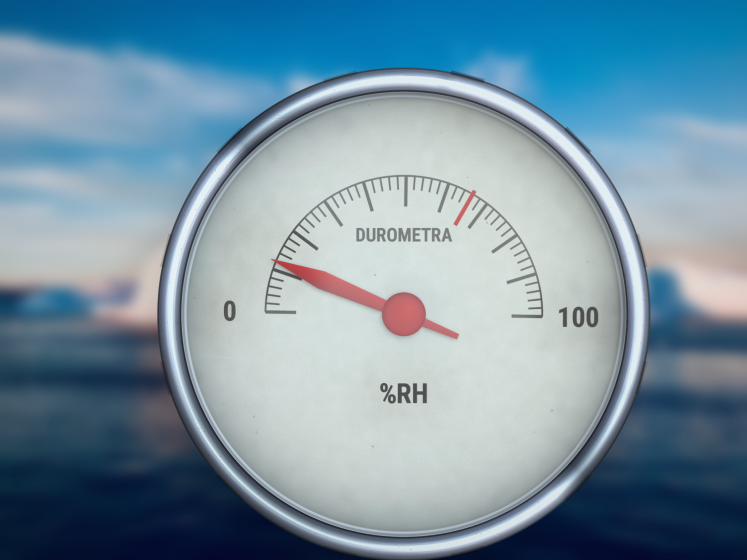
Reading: 12 %
